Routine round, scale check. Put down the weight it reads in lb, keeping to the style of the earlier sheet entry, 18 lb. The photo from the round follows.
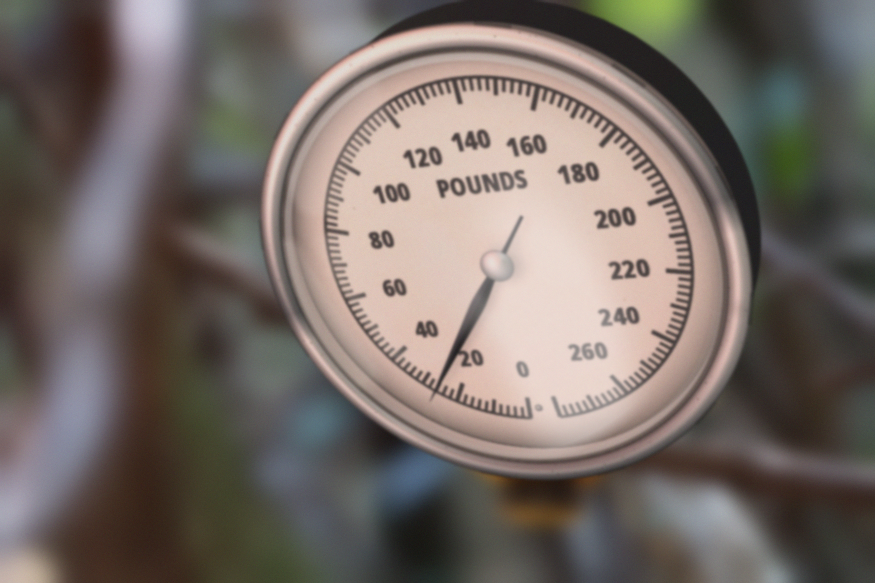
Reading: 26 lb
